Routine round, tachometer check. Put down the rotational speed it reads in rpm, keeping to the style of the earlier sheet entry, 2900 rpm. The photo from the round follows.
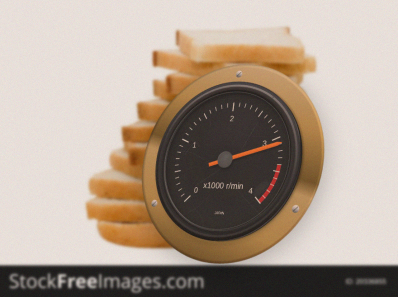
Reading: 3100 rpm
